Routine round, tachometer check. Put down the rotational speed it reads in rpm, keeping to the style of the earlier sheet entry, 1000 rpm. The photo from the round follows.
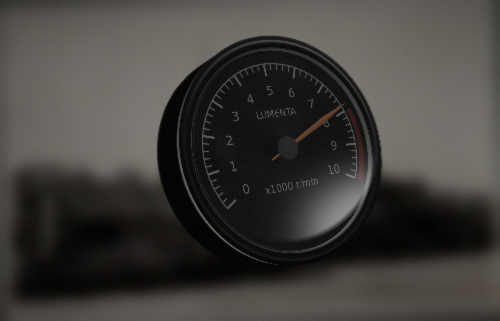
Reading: 7800 rpm
